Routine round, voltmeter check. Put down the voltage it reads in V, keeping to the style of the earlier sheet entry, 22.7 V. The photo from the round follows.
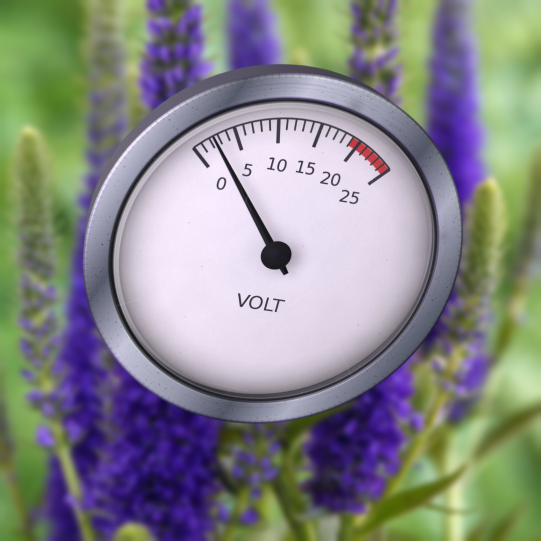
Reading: 2.5 V
